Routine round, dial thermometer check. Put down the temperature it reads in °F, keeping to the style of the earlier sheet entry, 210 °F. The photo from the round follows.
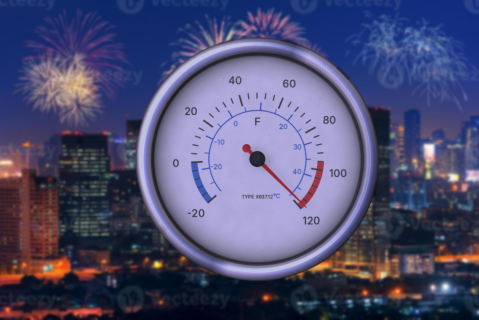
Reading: 118 °F
